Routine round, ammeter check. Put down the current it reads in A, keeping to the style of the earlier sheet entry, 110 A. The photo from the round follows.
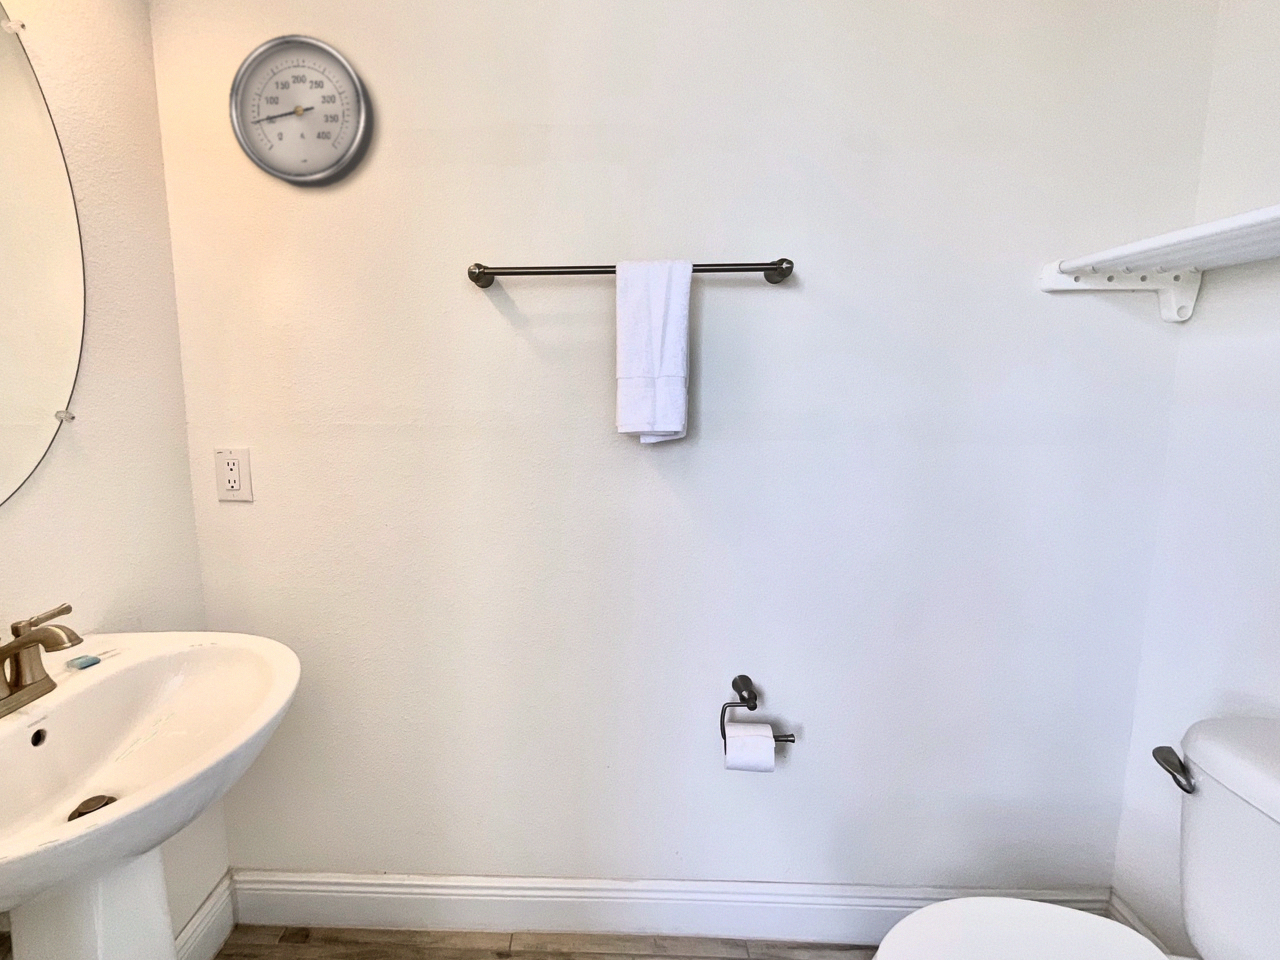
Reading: 50 A
